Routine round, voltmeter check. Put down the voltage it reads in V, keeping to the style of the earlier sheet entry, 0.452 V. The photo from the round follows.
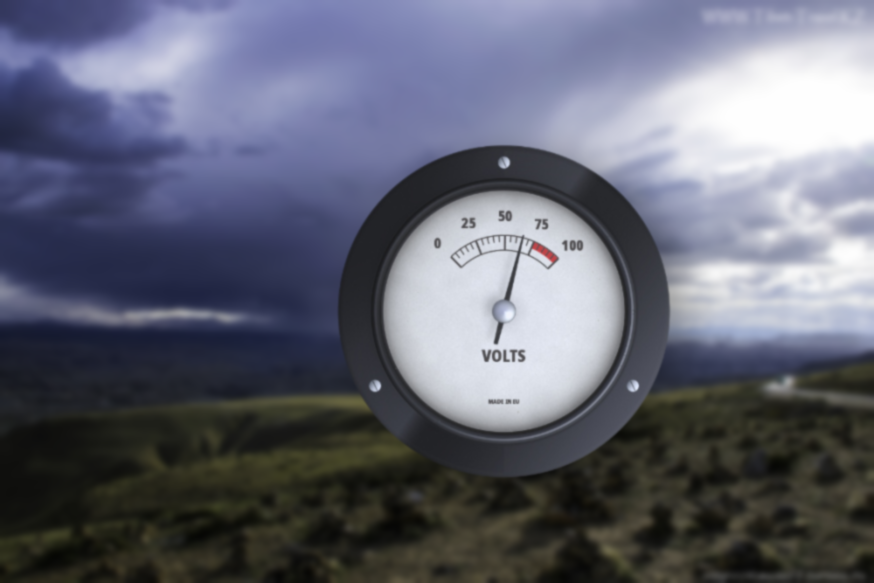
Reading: 65 V
